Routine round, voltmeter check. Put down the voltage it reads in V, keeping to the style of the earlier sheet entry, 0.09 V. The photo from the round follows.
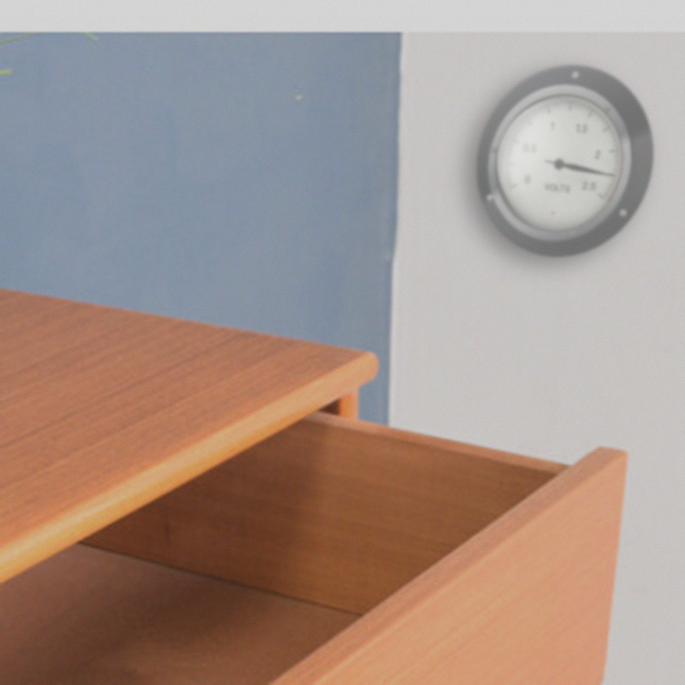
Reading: 2.25 V
